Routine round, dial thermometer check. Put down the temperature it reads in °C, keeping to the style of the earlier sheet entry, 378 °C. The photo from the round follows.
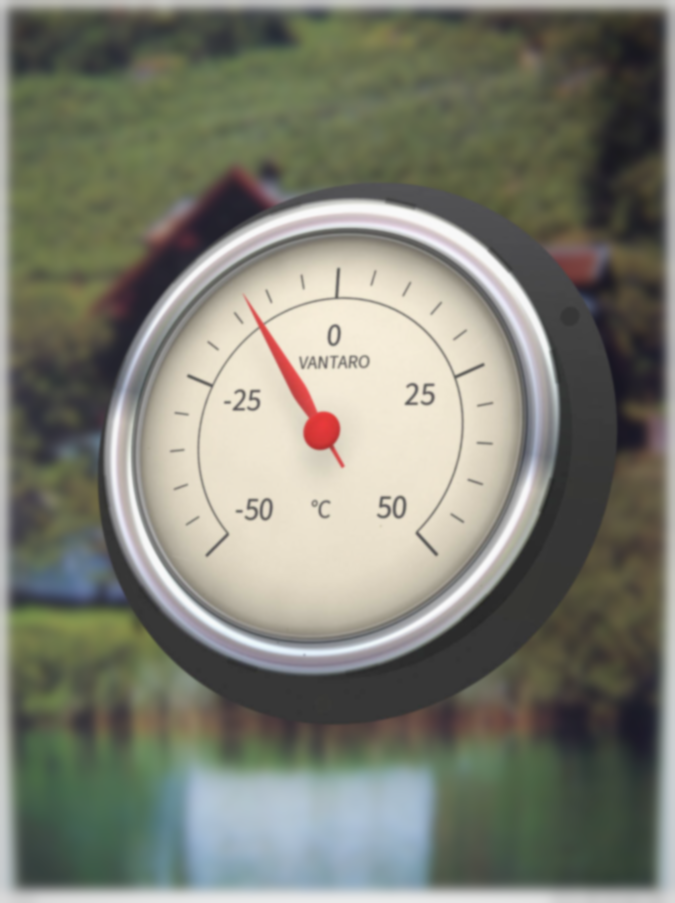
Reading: -12.5 °C
